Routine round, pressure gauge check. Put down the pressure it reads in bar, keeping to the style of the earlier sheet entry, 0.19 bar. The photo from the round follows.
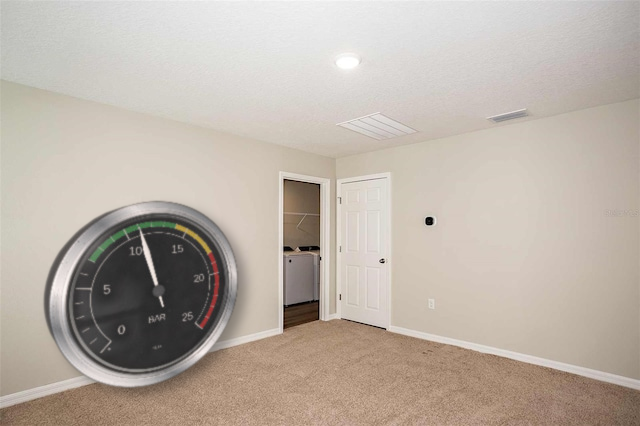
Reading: 11 bar
